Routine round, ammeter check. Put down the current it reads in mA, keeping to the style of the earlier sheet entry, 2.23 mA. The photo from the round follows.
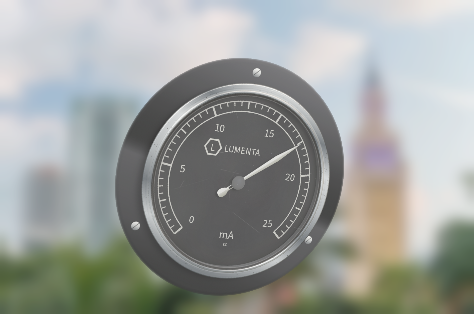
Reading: 17.5 mA
